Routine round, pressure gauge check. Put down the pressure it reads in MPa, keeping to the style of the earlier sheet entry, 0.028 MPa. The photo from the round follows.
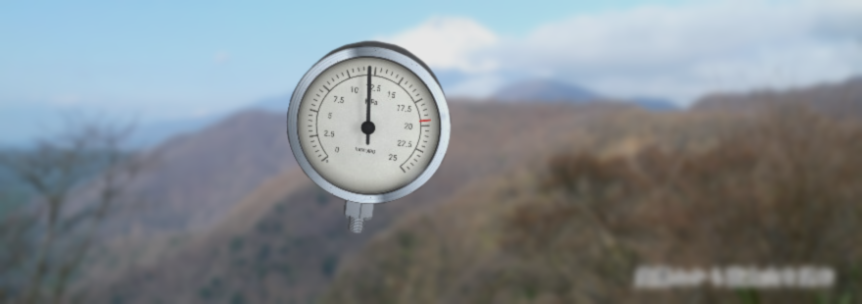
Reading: 12 MPa
